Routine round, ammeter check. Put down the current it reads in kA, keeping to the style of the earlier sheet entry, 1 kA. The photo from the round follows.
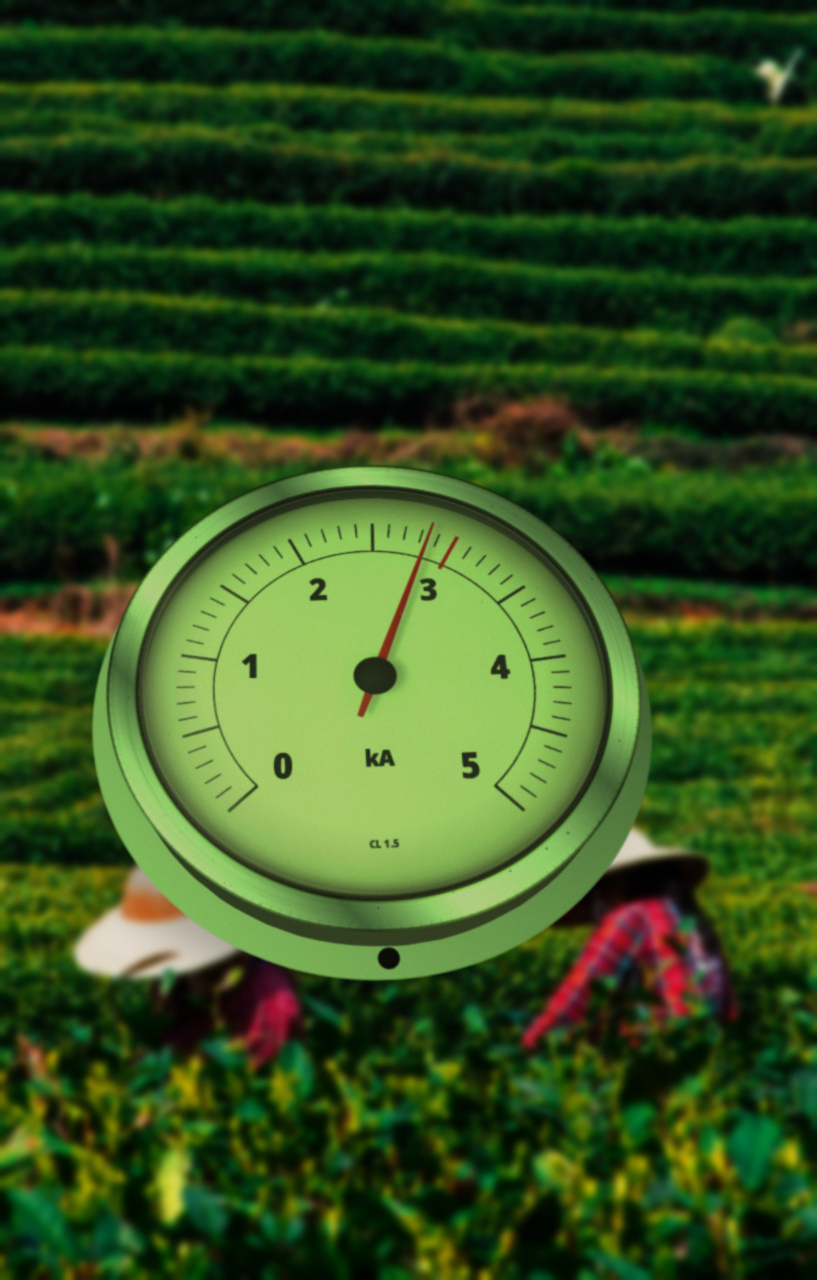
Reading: 2.85 kA
